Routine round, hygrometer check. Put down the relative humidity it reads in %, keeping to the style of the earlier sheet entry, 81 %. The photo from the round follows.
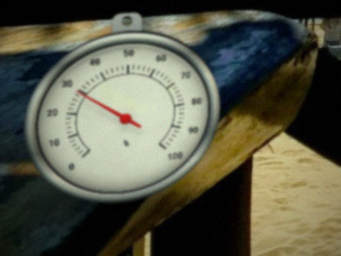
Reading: 30 %
